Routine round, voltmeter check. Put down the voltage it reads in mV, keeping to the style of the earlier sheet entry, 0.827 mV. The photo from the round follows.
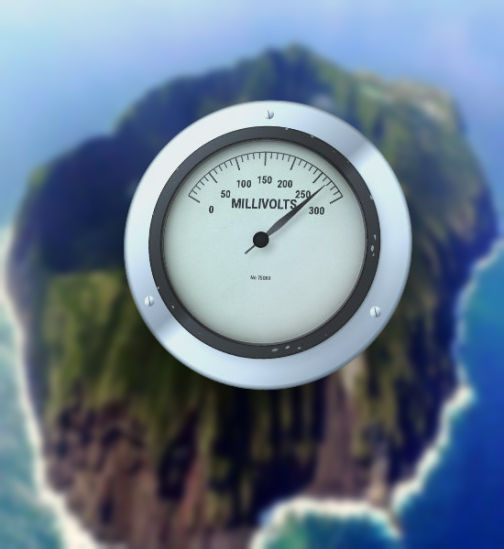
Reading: 270 mV
